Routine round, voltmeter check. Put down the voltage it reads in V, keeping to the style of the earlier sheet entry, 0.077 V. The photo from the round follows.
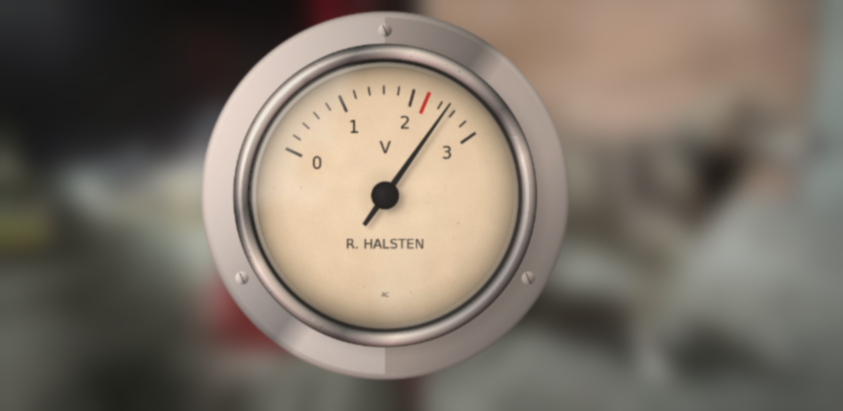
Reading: 2.5 V
